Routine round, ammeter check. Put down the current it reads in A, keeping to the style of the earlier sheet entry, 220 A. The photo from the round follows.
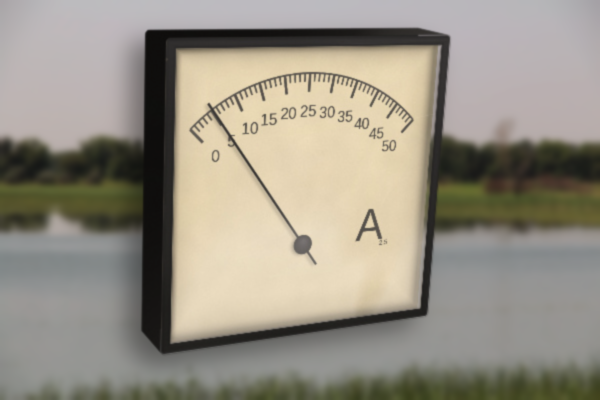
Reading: 5 A
